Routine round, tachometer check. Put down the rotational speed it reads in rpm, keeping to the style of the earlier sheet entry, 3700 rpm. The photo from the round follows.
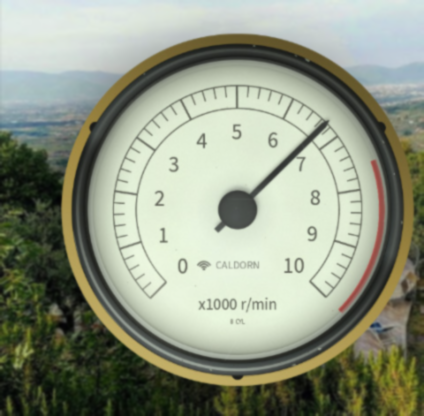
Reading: 6700 rpm
